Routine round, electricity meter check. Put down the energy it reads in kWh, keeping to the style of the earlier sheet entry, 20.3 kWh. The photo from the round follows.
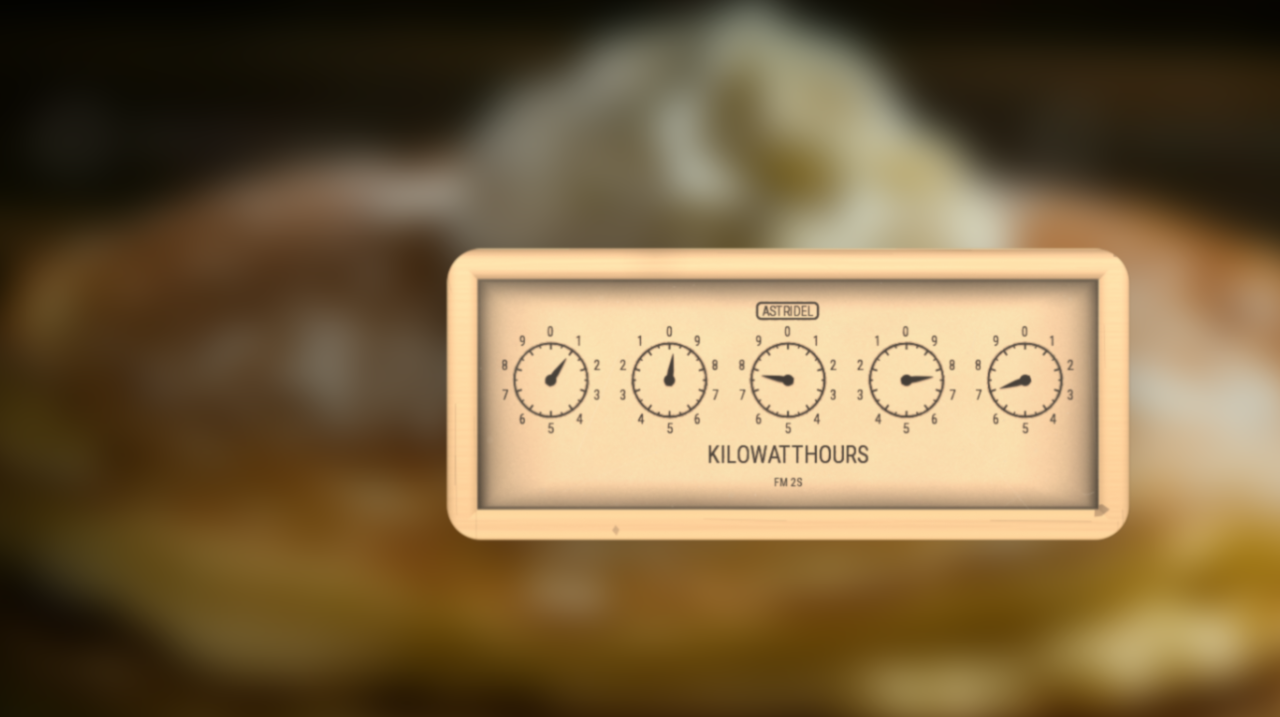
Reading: 9777 kWh
